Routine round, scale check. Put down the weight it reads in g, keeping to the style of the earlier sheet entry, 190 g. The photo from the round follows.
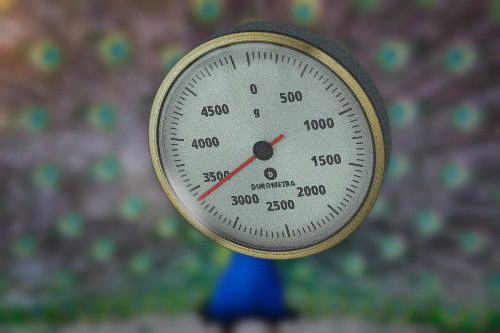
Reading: 3400 g
